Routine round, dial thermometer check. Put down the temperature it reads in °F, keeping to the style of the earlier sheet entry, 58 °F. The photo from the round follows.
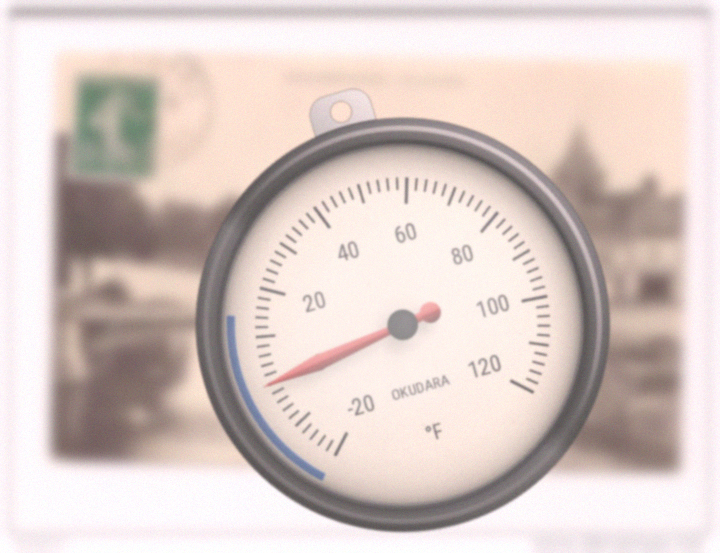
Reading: 0 °F
